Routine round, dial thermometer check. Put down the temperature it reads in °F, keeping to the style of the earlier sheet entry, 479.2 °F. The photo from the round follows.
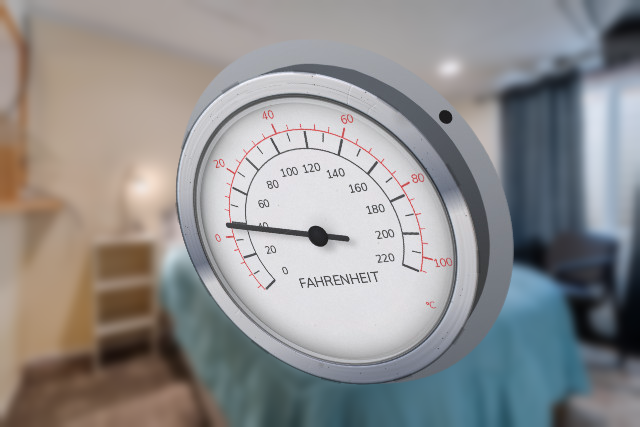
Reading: 40 °F
